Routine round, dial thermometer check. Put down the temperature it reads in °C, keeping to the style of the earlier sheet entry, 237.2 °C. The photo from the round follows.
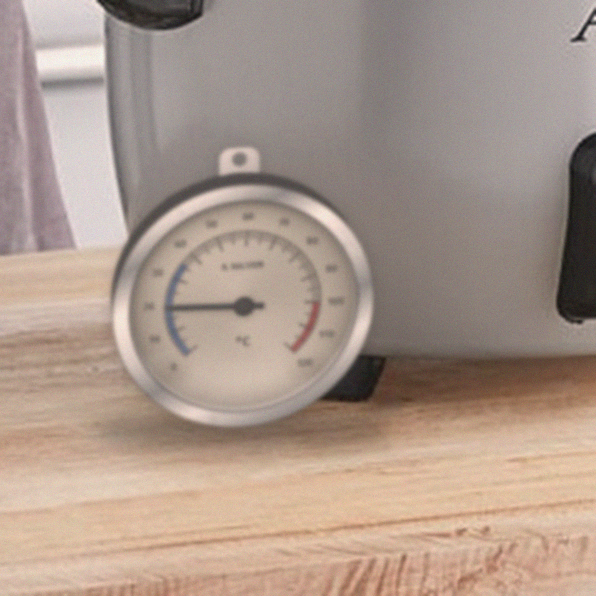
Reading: 20 °C
